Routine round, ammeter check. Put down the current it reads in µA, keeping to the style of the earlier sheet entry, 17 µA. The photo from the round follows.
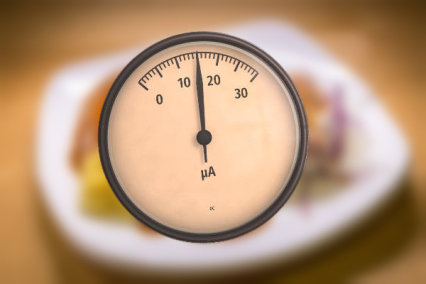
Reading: 15 µA
